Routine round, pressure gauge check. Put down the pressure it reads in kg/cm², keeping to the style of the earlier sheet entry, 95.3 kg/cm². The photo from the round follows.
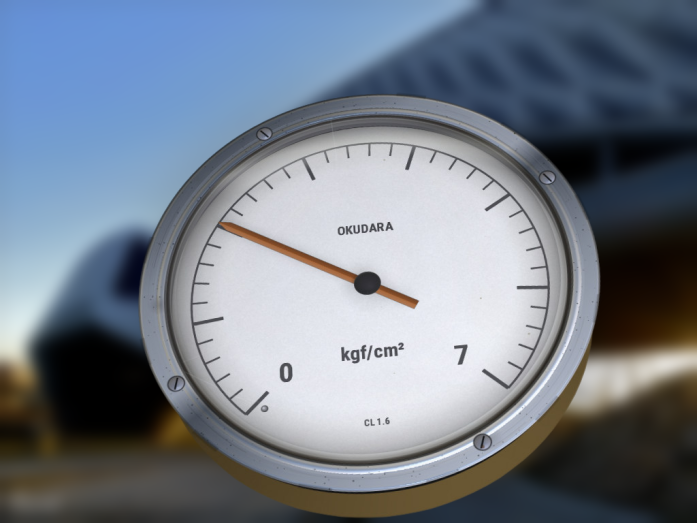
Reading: 2 kg/cm²
